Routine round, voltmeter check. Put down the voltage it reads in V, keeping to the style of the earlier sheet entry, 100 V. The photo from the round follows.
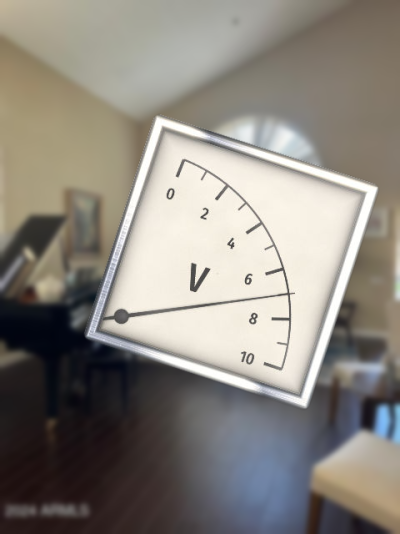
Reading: 7 V
